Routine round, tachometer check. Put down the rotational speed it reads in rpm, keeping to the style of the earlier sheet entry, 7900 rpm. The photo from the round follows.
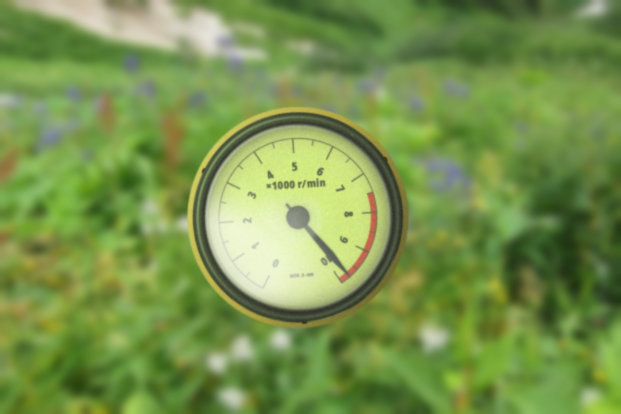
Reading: 9750 rpm
